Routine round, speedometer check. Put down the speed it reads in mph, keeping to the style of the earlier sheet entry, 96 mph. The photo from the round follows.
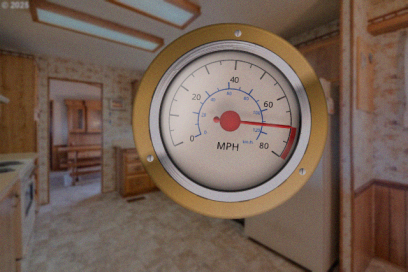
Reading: 70 mph
